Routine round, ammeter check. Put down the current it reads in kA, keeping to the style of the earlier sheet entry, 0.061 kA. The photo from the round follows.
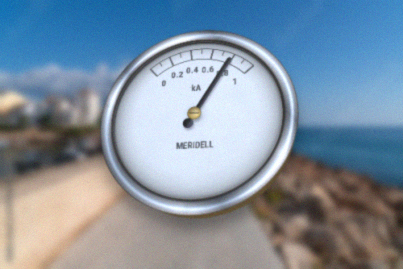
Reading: 0.8 kA
